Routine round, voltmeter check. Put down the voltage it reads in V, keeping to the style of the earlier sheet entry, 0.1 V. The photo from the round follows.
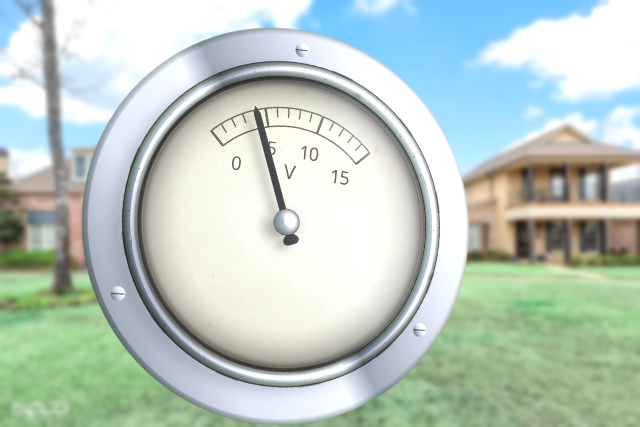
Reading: 4 V
